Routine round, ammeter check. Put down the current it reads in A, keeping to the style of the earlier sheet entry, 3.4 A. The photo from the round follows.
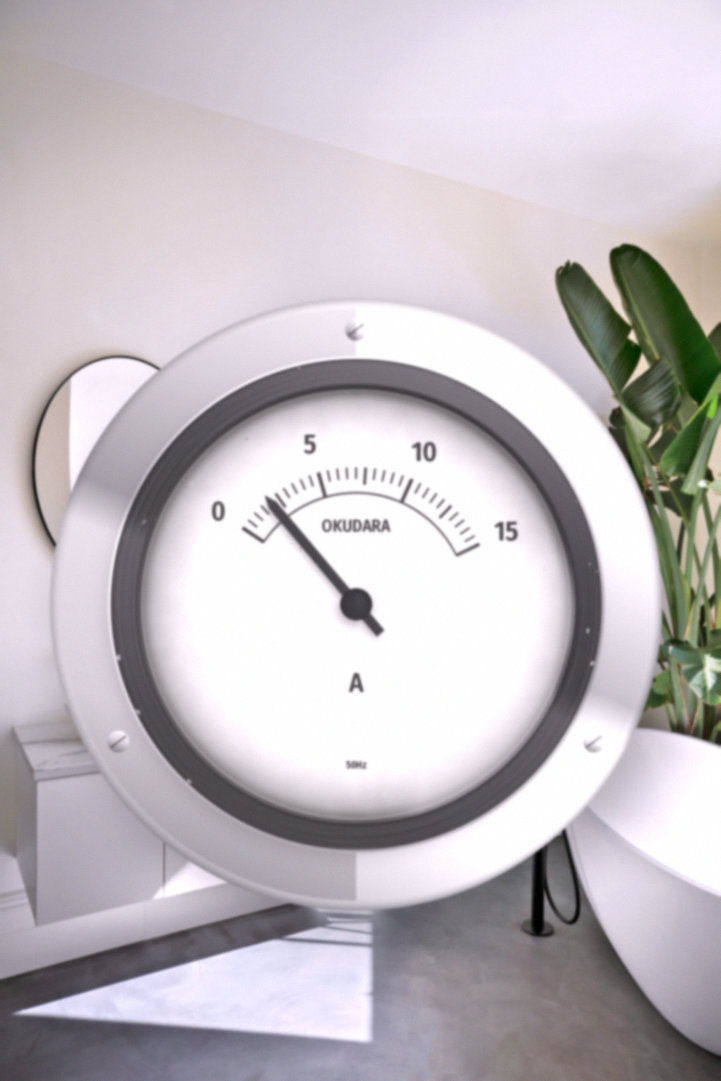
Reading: 2 A
